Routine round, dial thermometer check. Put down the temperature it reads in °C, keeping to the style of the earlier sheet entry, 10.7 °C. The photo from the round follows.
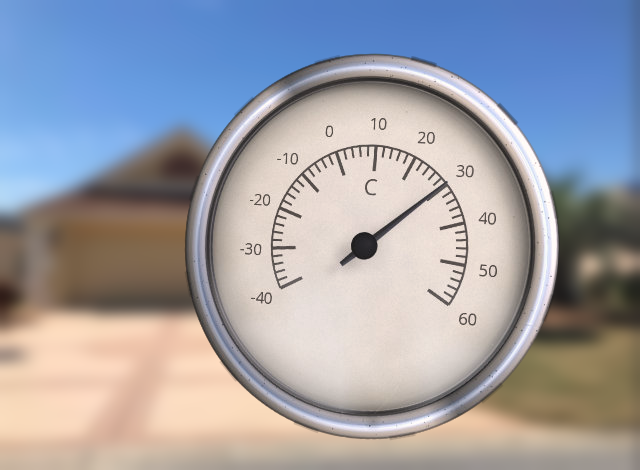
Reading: 30 °C
